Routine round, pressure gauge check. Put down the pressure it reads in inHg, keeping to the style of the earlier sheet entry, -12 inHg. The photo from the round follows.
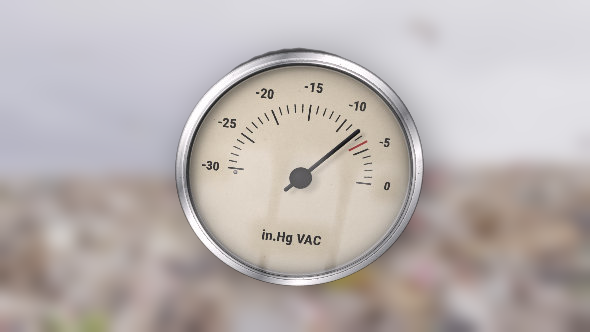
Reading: -8 inHg
